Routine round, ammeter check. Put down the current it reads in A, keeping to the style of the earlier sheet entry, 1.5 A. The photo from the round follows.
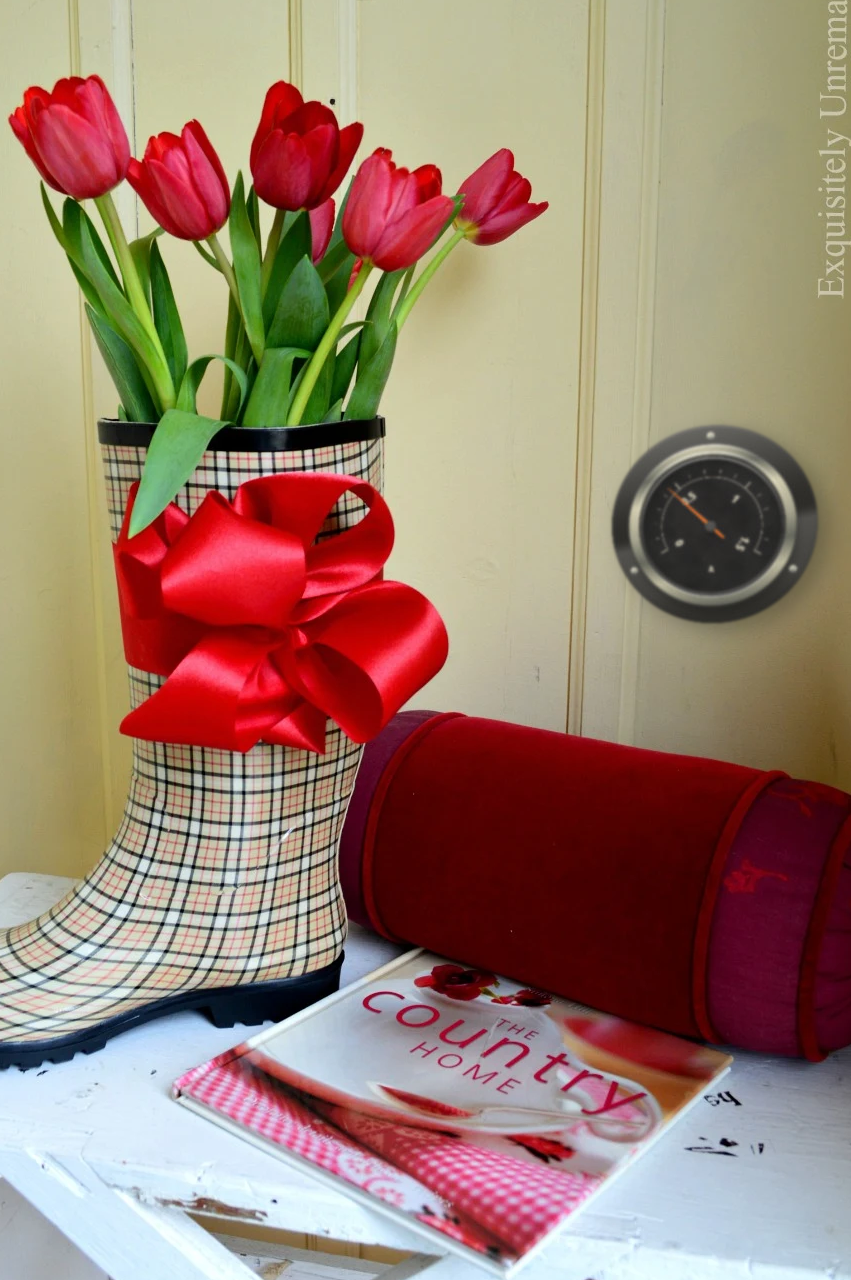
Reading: 0.45 A
